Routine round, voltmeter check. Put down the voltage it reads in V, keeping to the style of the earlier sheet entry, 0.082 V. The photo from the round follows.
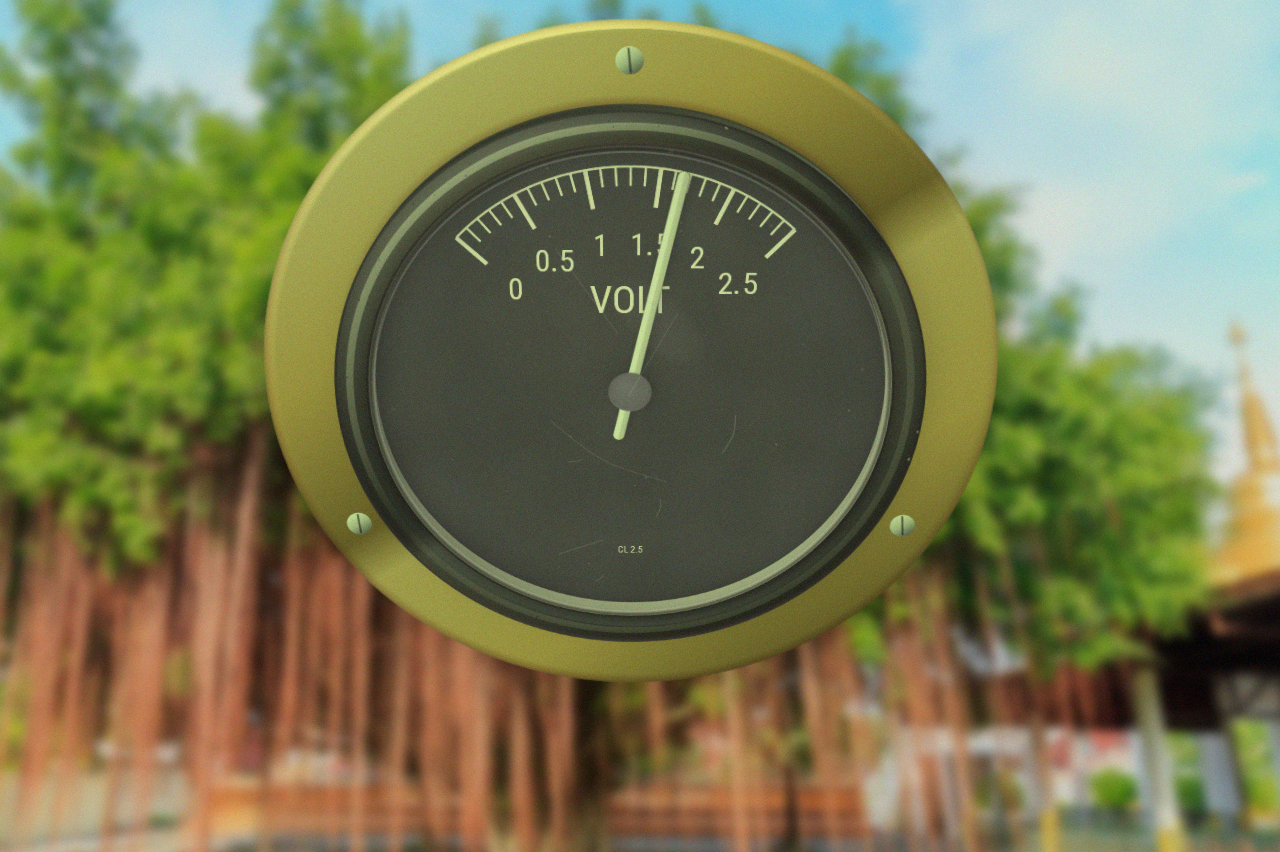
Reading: 1.65 V
